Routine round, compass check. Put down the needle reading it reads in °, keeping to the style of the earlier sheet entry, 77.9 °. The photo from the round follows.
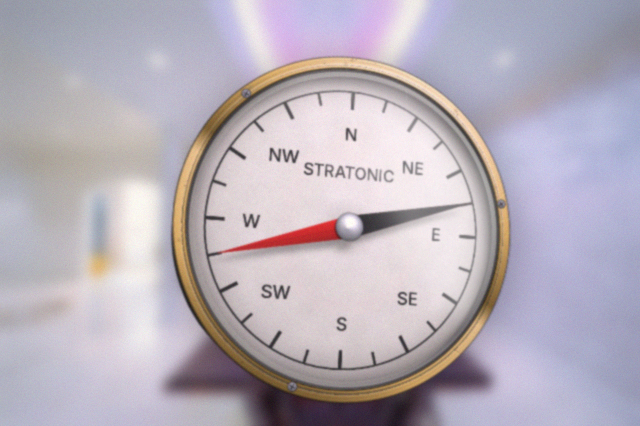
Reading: 255 °
